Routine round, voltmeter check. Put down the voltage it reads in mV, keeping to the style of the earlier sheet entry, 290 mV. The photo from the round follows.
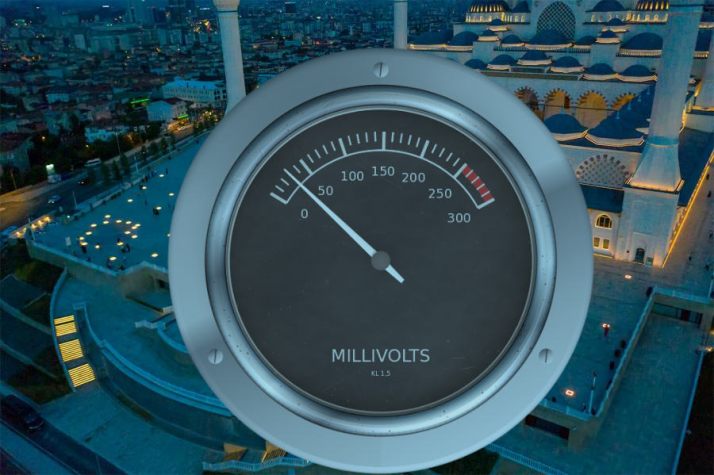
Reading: 30 mV
